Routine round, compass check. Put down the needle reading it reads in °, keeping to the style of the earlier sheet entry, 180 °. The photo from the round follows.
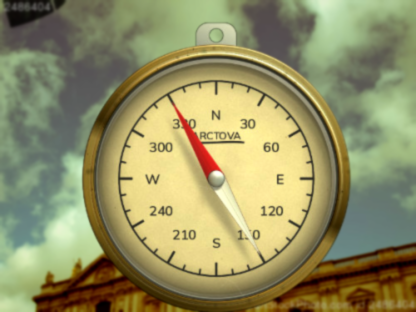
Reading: 330 °
